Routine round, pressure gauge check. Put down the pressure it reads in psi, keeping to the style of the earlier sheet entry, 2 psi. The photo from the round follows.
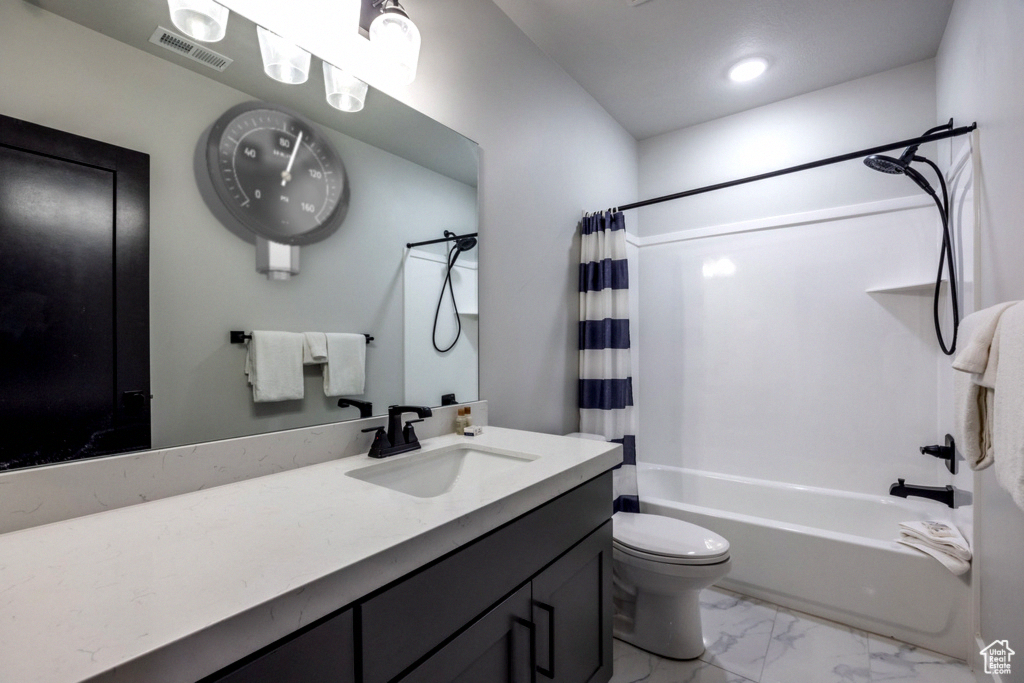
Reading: 90 psi
